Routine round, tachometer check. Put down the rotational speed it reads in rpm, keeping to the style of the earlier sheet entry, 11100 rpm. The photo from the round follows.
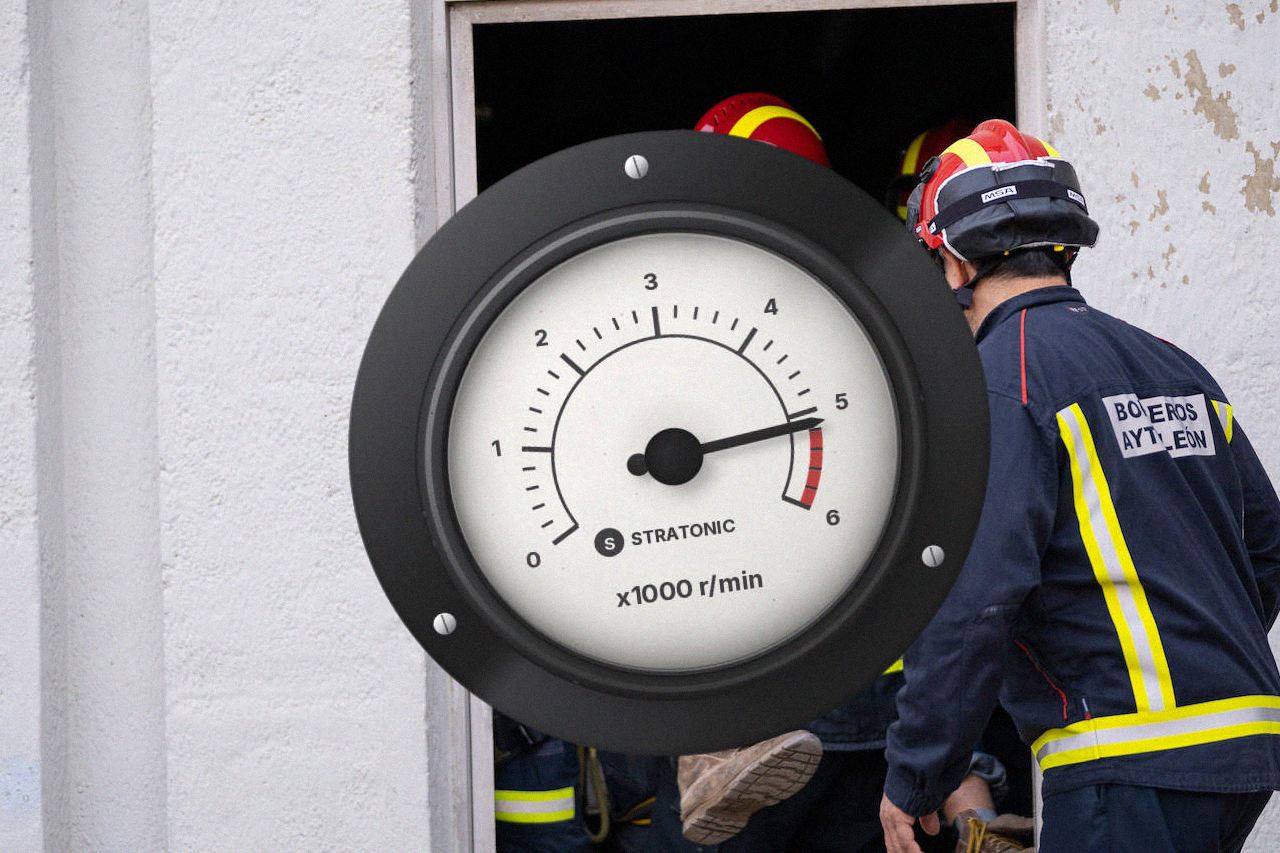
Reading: 5100 rpm
